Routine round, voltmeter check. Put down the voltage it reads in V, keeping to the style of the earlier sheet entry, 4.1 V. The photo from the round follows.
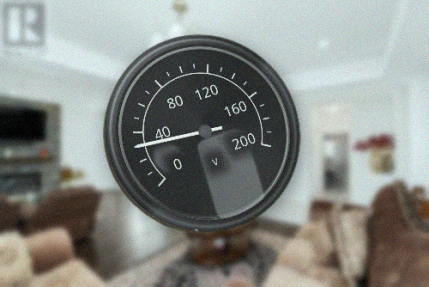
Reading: 30 V
